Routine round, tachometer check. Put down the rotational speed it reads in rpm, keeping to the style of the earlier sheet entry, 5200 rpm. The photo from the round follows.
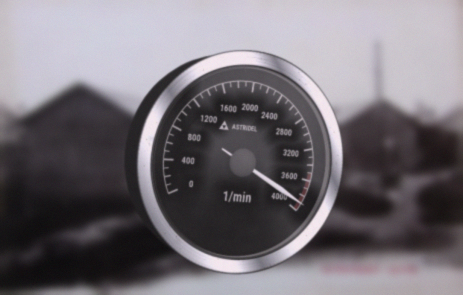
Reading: 3900 rpm
